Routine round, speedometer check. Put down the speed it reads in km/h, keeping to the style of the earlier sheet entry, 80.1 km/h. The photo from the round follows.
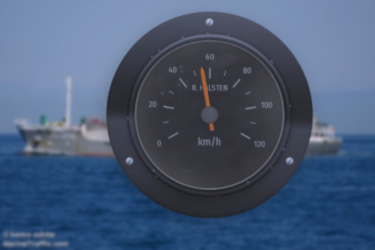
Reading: 55 km/h
